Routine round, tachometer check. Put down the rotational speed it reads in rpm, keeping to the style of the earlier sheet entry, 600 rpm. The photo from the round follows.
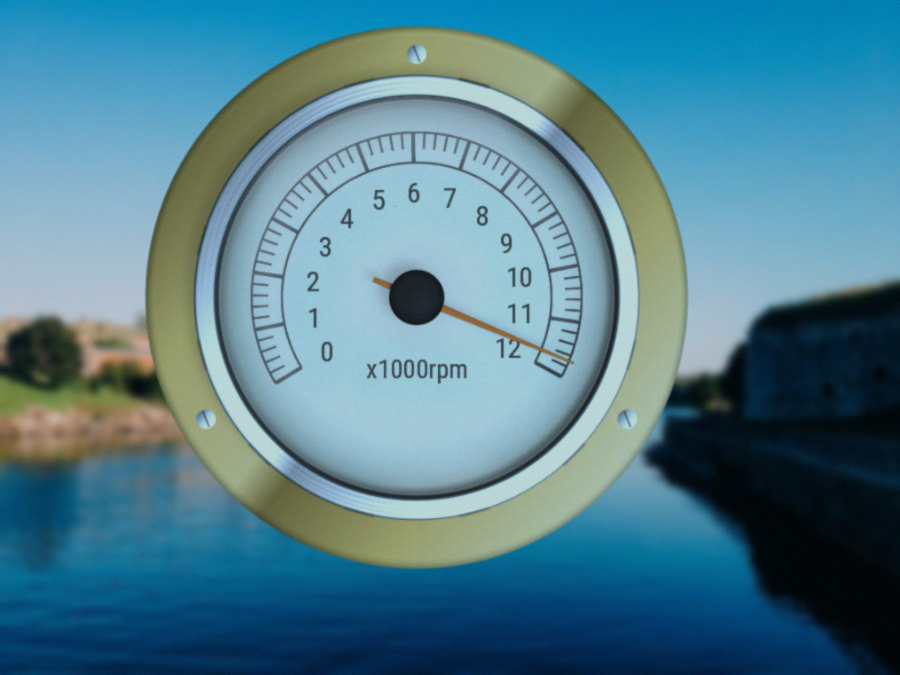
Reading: 11700 rpm
